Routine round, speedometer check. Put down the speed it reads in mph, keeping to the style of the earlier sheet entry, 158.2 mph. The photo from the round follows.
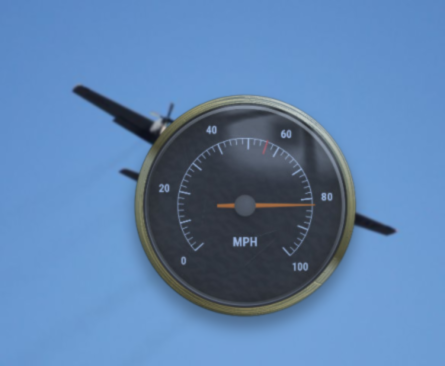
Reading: 82 mph
